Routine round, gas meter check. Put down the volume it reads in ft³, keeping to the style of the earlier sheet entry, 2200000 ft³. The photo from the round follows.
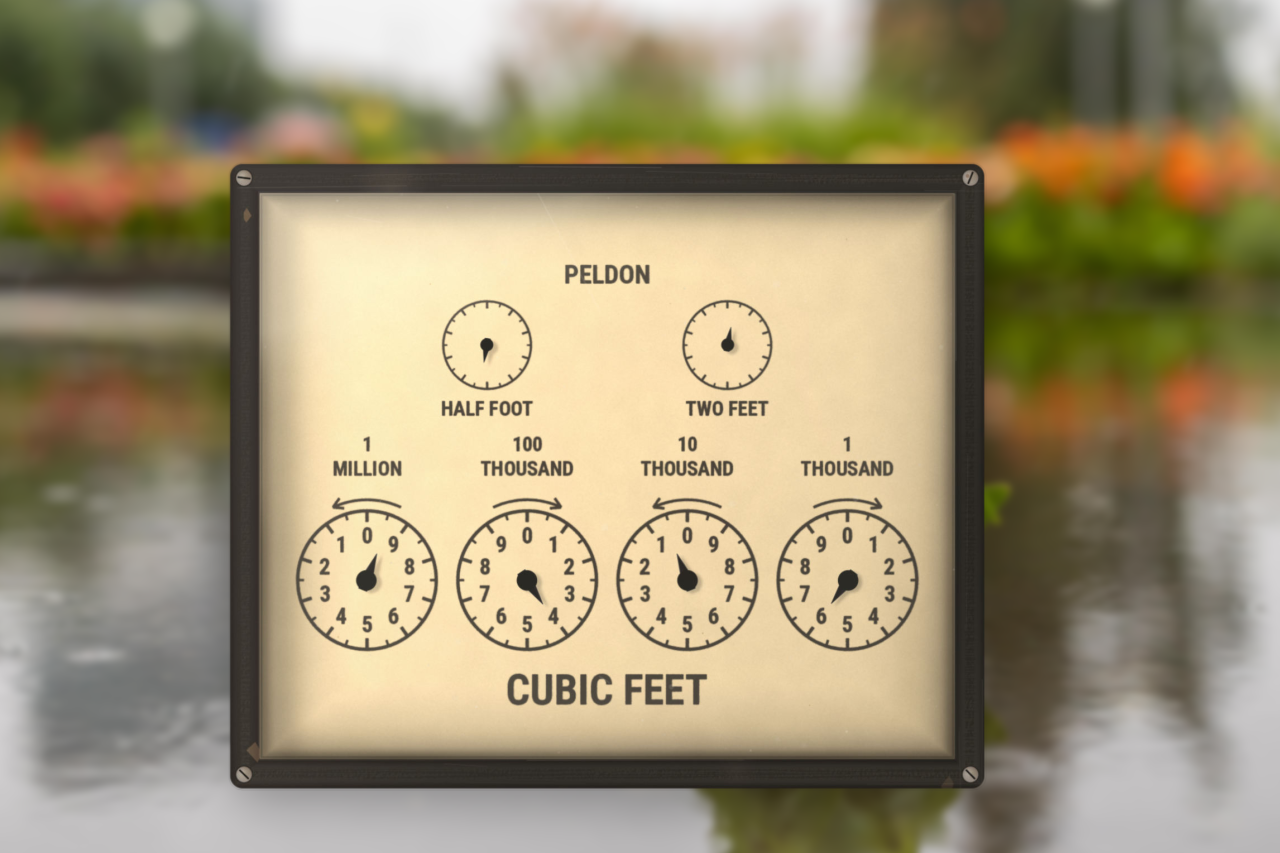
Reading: 940600 ft³
